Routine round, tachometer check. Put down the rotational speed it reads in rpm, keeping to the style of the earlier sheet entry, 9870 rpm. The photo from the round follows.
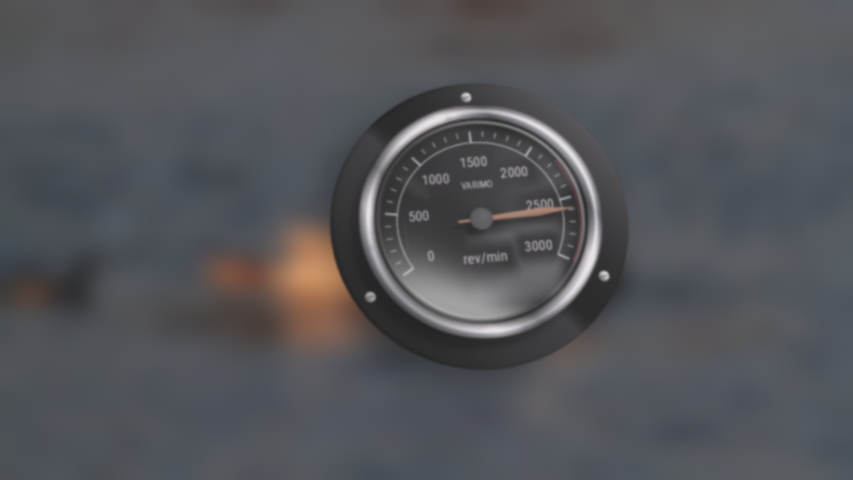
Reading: 2600 rpm
